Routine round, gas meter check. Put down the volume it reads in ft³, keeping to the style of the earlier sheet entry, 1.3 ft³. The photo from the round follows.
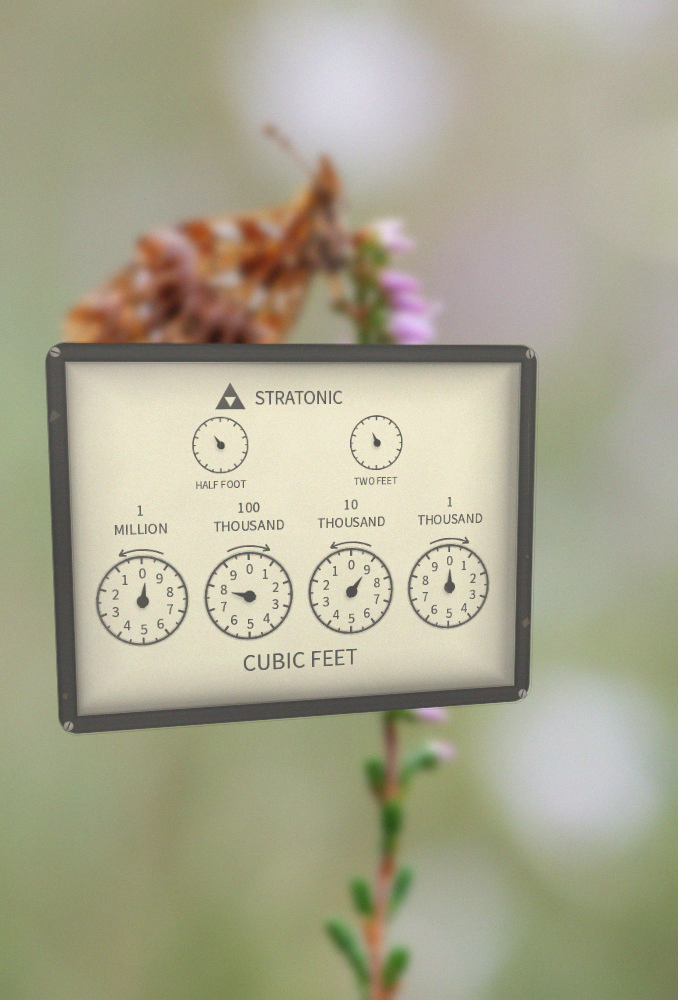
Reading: 979000 ft³
